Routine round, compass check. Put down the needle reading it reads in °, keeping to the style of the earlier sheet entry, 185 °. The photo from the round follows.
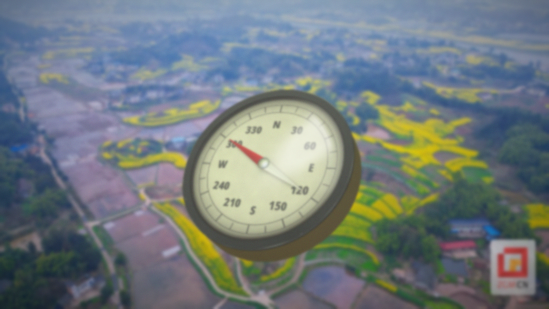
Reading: 300 °
